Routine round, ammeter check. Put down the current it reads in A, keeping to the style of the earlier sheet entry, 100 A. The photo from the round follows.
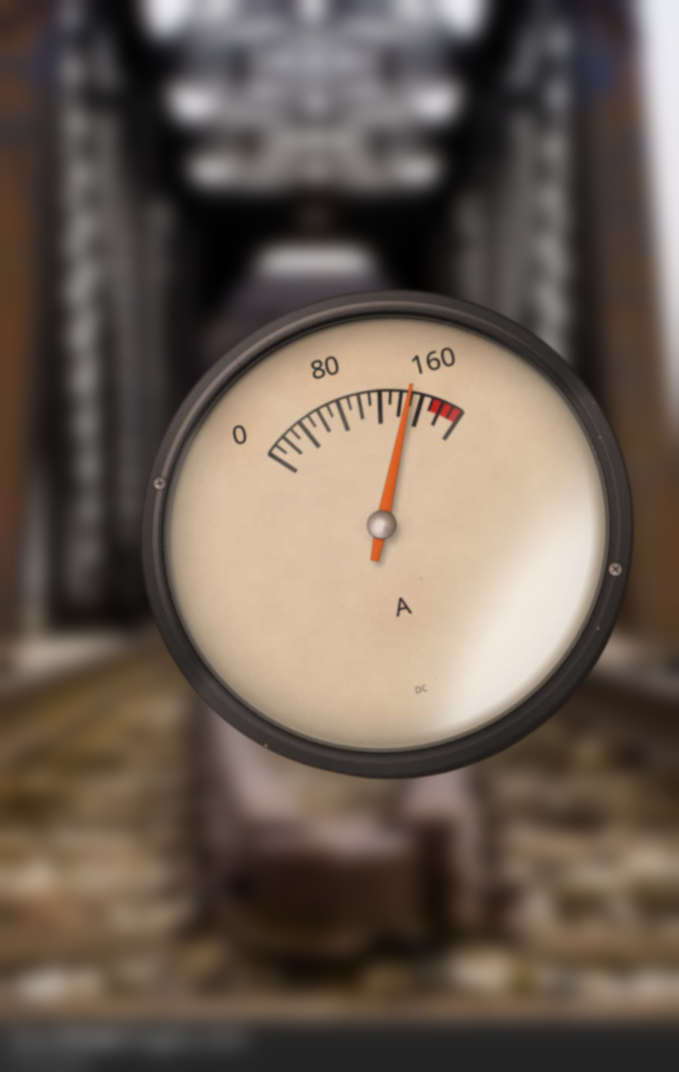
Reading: 150 A
